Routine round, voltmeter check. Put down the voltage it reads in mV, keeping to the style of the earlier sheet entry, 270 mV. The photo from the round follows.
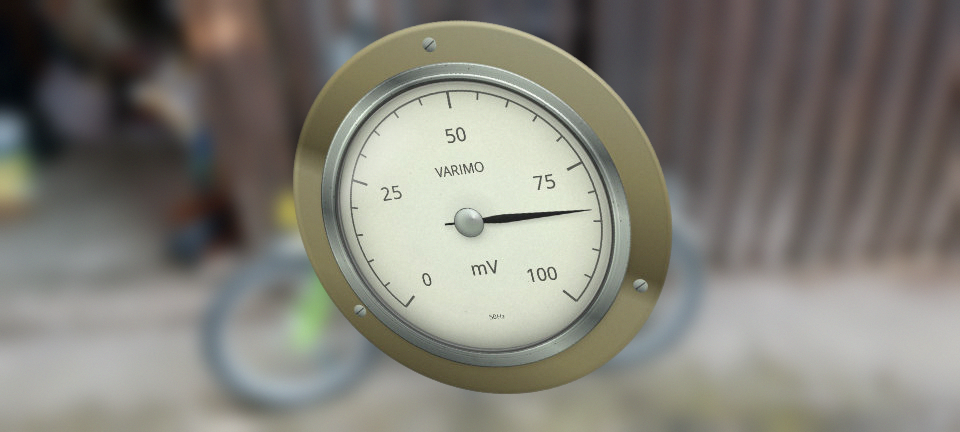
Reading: 82.5 mV
